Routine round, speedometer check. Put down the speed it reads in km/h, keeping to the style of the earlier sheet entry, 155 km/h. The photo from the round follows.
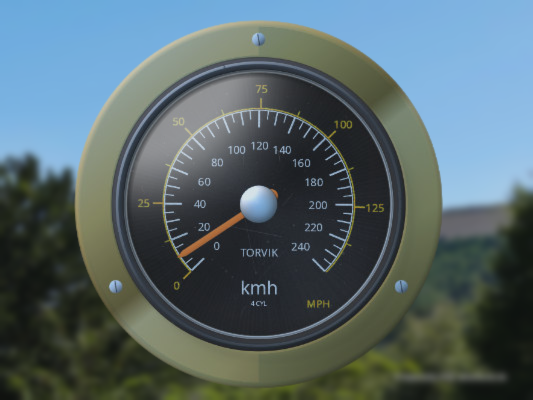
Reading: 10 km/h
